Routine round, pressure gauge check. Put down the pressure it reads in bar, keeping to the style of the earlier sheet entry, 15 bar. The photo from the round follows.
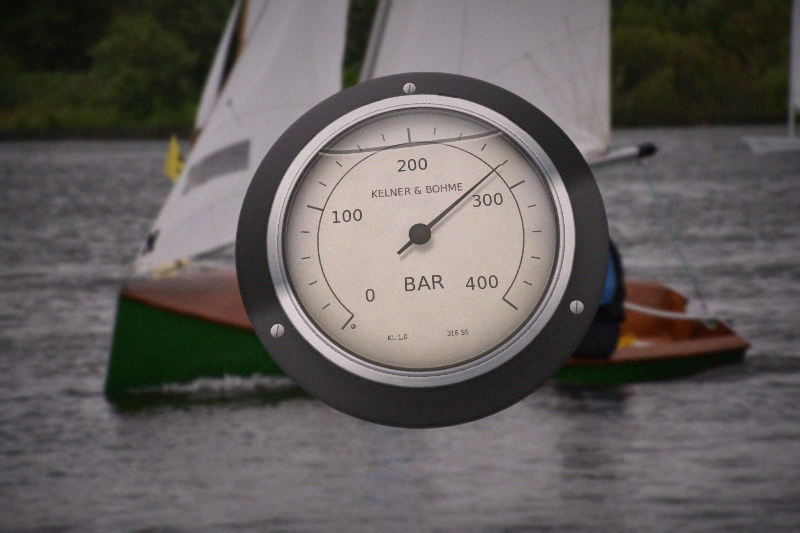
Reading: 280 bar
